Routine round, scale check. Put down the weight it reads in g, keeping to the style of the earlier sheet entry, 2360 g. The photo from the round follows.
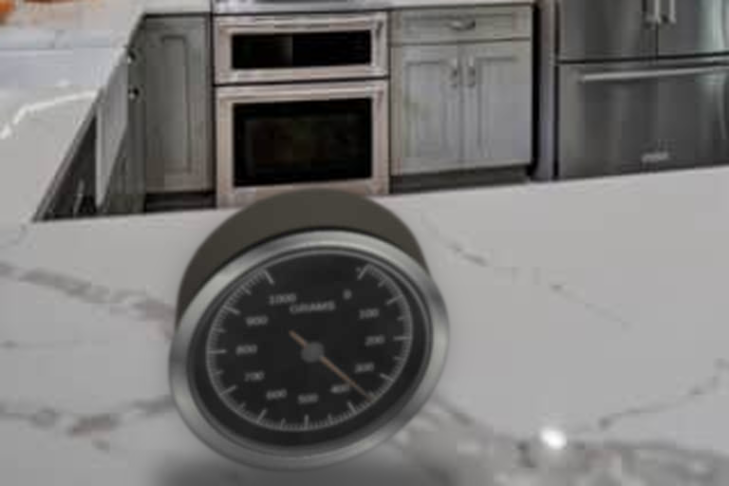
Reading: 350 g
